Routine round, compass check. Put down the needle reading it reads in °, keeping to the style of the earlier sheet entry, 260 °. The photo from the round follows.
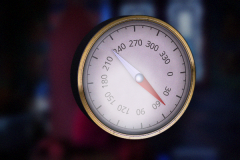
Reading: 50 °
